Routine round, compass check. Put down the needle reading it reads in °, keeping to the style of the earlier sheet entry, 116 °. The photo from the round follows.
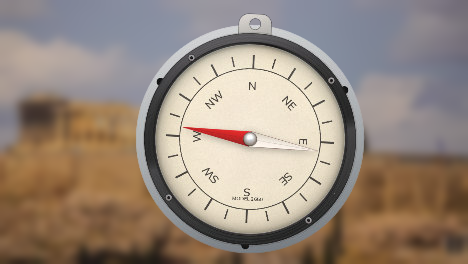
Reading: 277.5 °
